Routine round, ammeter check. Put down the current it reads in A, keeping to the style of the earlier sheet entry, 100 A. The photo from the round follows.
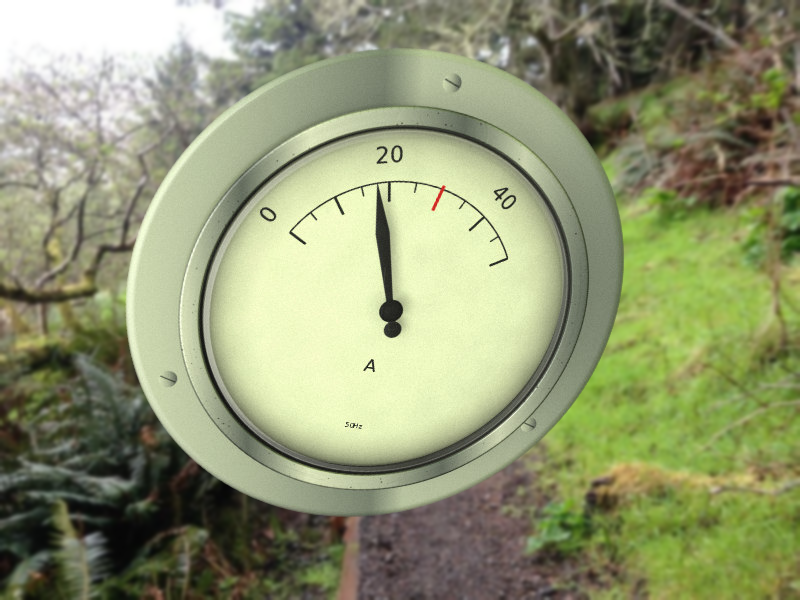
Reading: 17.5 A
